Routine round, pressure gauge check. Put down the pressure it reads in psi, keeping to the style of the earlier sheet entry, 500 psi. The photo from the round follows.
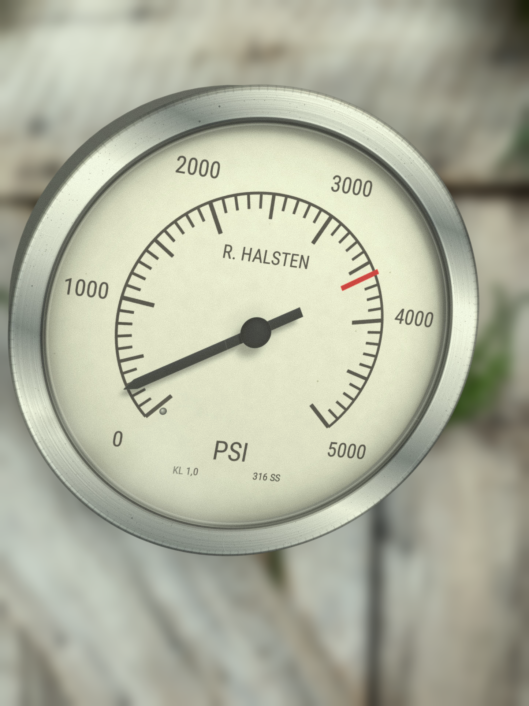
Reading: 300 psi
